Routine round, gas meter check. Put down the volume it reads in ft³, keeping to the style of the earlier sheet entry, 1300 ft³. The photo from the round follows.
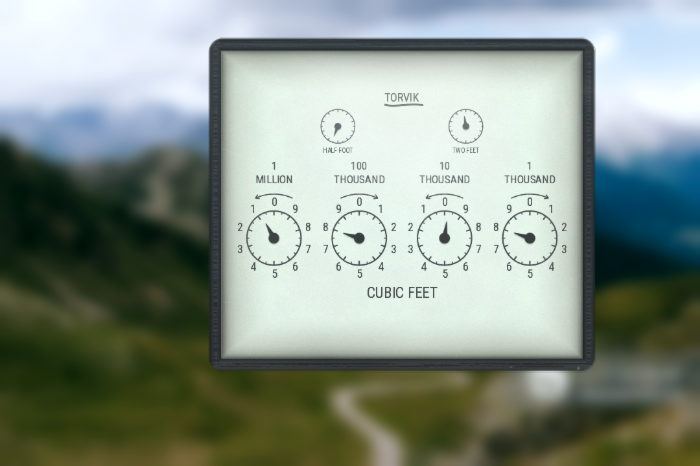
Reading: 79800 ft³
